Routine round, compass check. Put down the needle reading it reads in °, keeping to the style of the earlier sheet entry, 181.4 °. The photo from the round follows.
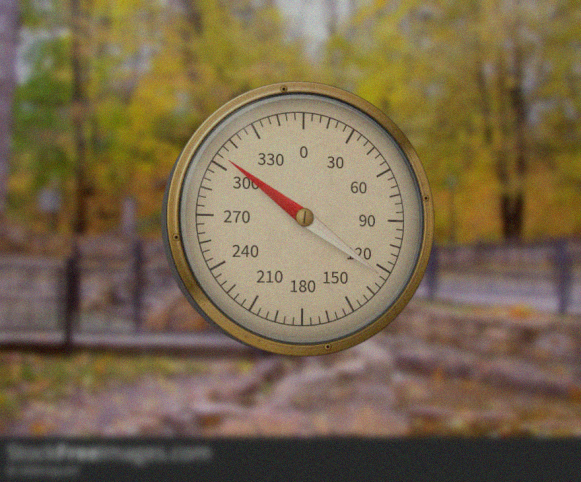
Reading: 305 °
